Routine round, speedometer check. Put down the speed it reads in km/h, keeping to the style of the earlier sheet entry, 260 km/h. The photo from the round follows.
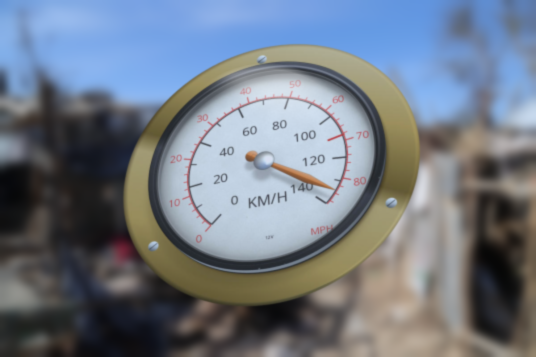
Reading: 135 km/h
